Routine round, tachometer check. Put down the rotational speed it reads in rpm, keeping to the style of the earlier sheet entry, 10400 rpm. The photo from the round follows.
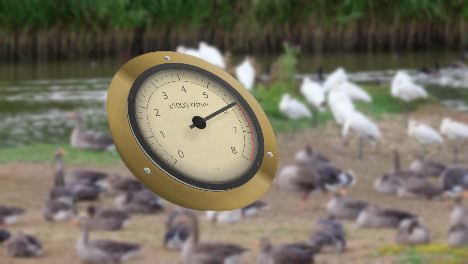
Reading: 6000 rpm
